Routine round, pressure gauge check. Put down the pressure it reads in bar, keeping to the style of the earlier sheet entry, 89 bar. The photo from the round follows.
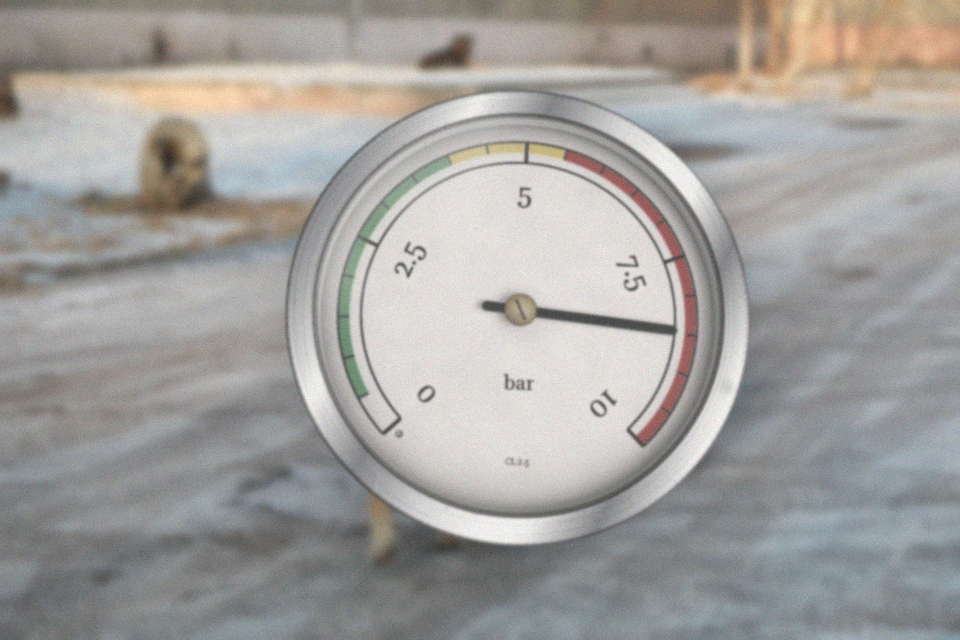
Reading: 8.5 bar
